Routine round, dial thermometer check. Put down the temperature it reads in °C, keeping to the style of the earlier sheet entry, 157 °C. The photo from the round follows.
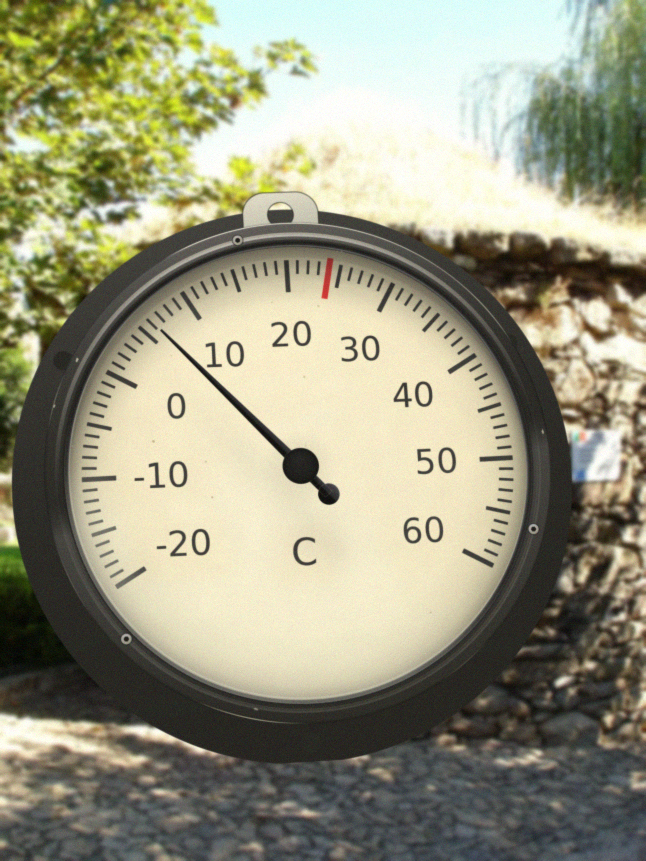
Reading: 6 °C
